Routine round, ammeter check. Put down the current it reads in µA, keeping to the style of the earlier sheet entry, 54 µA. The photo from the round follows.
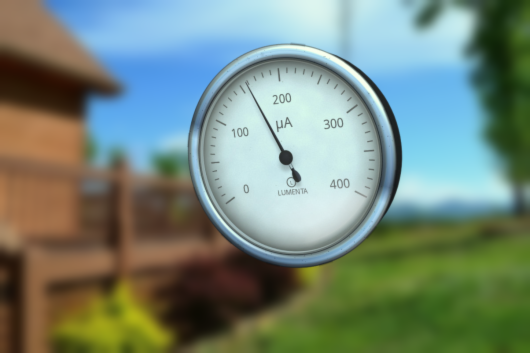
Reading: 160 µA
